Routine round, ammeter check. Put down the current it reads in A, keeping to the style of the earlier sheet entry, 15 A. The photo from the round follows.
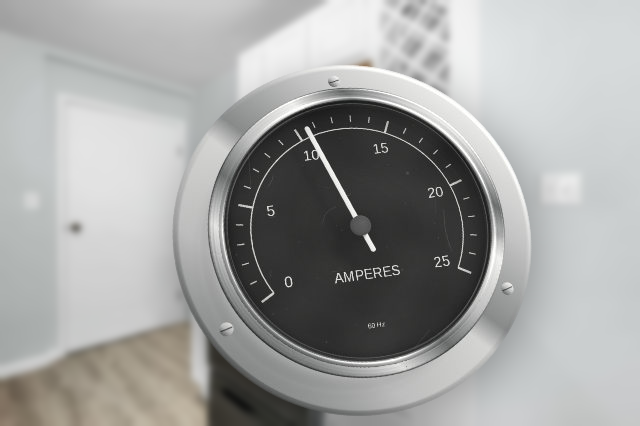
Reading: 10.5 A
